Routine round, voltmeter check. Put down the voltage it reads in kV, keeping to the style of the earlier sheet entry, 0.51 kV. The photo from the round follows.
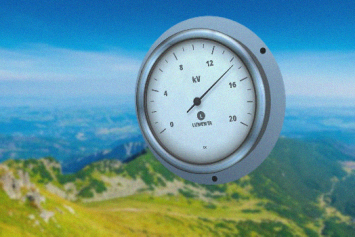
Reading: 14.5 kV
